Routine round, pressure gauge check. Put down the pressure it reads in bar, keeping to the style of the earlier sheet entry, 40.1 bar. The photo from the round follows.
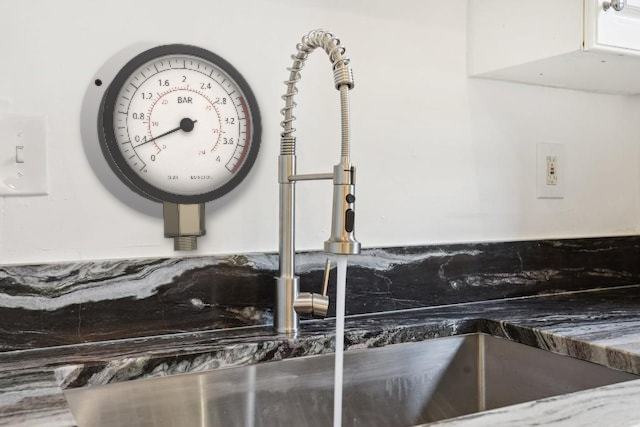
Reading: 0.3 bar
